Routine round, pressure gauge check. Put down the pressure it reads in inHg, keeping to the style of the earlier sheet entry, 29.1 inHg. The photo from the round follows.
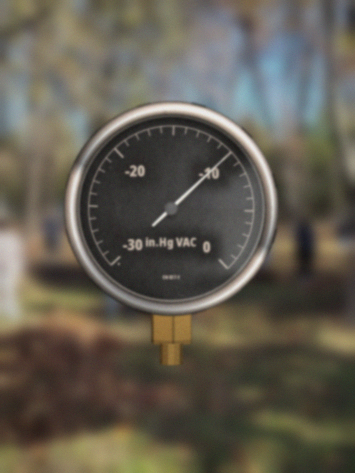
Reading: -10 inHg
